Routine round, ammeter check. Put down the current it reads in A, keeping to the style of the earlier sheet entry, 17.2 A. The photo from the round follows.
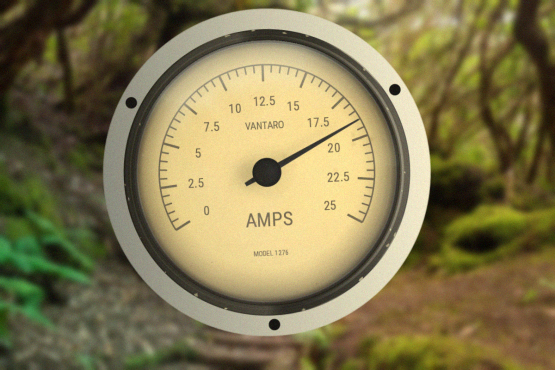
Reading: 19 A
